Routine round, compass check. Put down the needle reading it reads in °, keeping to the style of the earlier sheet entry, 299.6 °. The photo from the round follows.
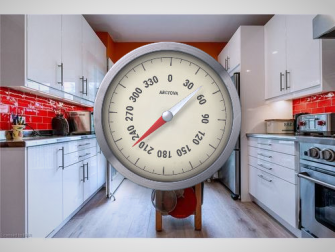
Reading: 225 °
